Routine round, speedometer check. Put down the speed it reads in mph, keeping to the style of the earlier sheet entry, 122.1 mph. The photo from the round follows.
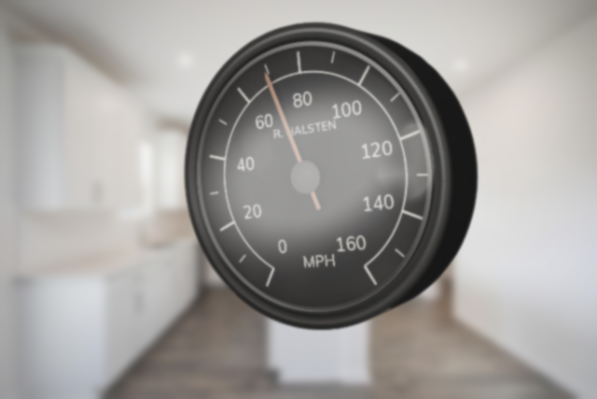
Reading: 70 mph
